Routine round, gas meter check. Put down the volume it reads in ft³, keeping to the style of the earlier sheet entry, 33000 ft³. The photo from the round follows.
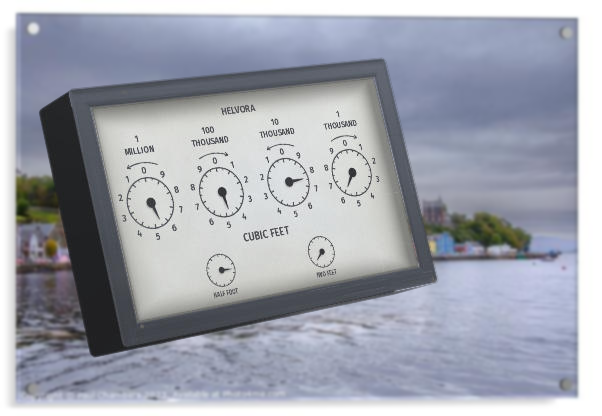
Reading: 547600 ft³
